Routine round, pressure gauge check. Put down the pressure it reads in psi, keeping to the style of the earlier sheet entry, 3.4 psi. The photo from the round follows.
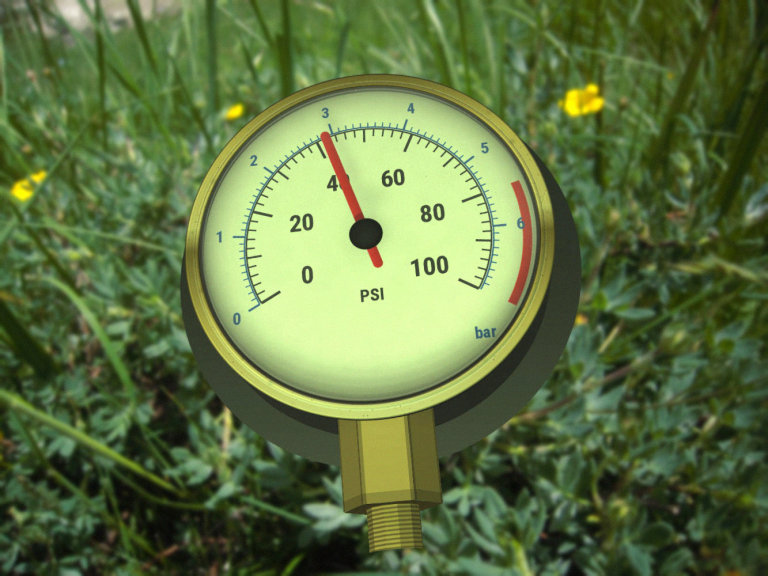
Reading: 42 psi
